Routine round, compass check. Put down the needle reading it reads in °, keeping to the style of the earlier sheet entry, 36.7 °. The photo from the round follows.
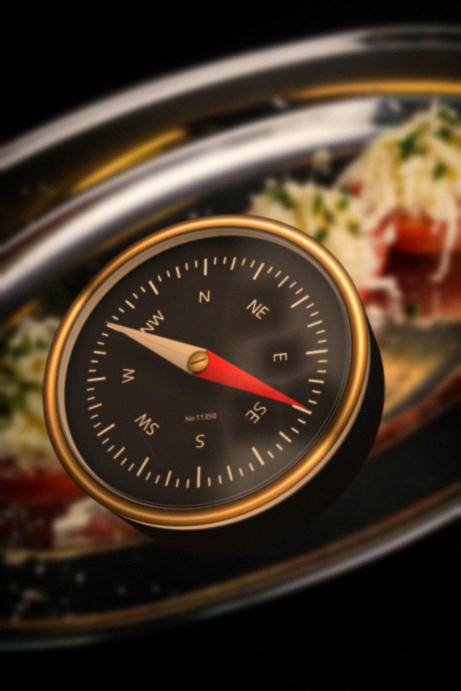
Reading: 120 °
